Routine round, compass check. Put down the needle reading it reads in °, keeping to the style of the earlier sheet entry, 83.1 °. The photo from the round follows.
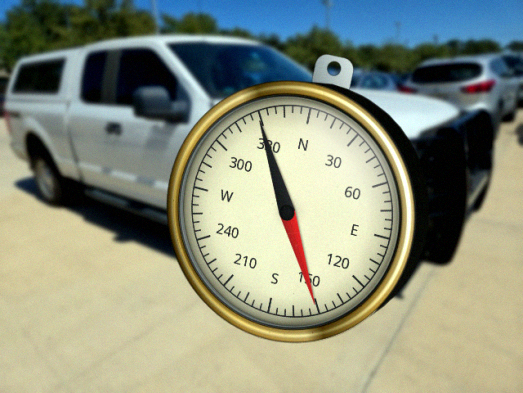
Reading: 150 °
